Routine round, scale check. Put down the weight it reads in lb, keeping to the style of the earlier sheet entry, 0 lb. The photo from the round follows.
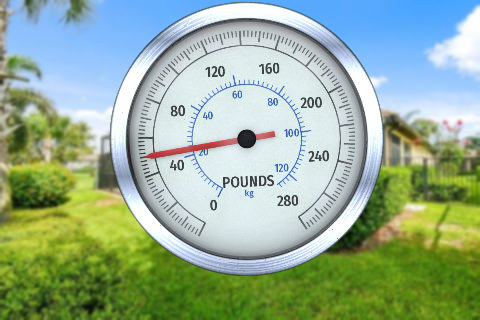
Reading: 50 lb
